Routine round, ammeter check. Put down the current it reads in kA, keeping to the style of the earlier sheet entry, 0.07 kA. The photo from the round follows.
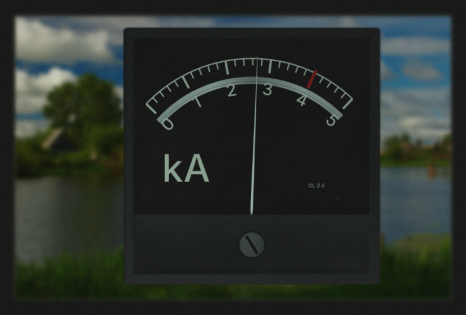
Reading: 2.7 kA
